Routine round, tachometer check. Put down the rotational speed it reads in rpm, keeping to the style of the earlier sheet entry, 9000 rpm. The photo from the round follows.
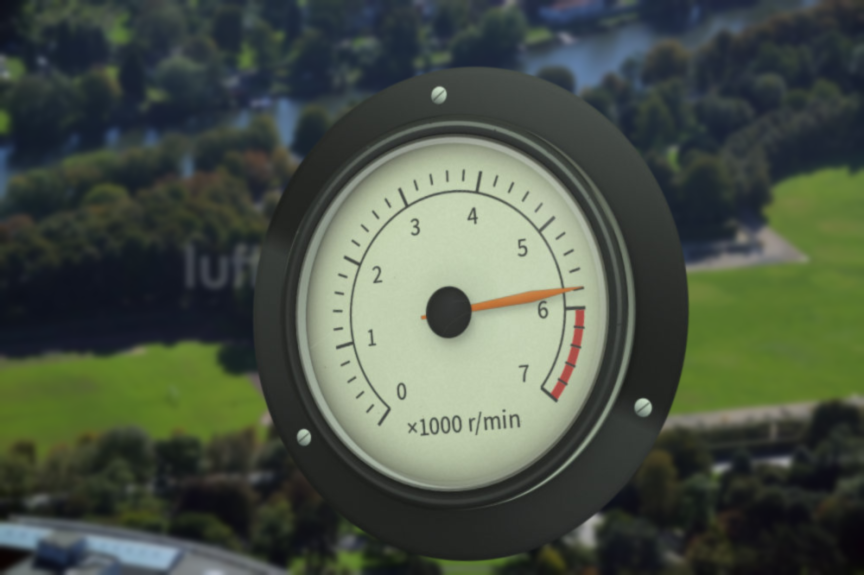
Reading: 5800 rpm
